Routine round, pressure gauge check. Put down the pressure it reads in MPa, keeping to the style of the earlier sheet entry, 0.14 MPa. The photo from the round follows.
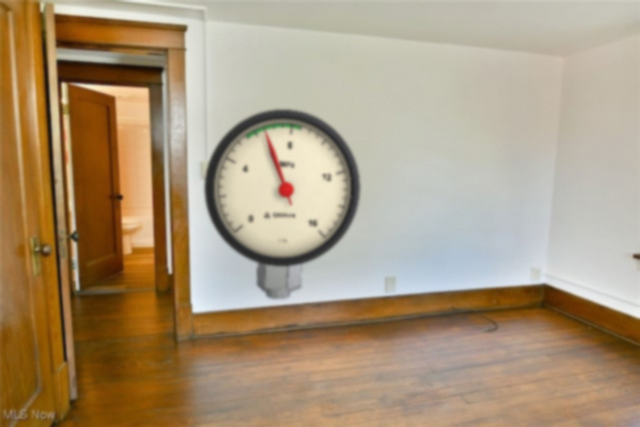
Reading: 6.5 MPa
